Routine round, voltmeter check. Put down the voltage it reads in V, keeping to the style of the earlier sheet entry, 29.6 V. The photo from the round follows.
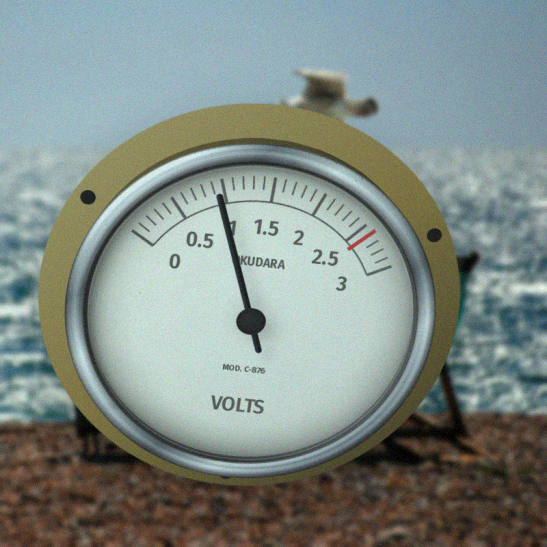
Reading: 0.95 V
